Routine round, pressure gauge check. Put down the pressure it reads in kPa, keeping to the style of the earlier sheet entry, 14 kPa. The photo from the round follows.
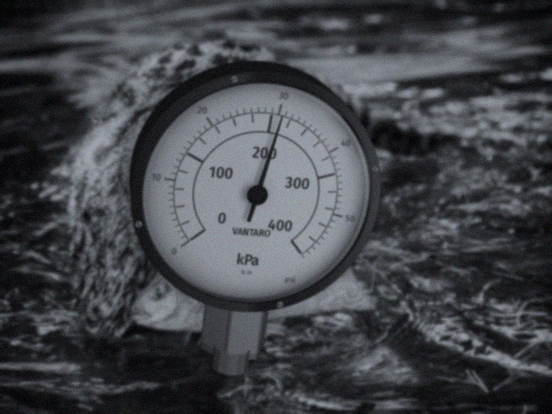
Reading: 210 kPa
